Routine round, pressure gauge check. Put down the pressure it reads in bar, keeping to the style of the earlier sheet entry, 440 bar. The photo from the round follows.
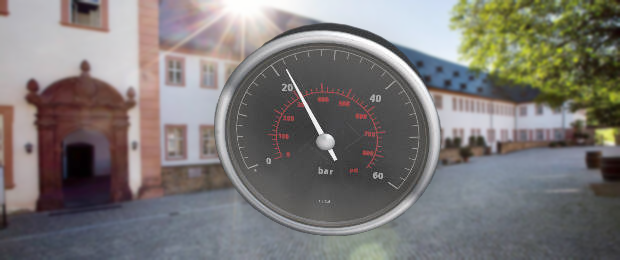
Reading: 22 bar
